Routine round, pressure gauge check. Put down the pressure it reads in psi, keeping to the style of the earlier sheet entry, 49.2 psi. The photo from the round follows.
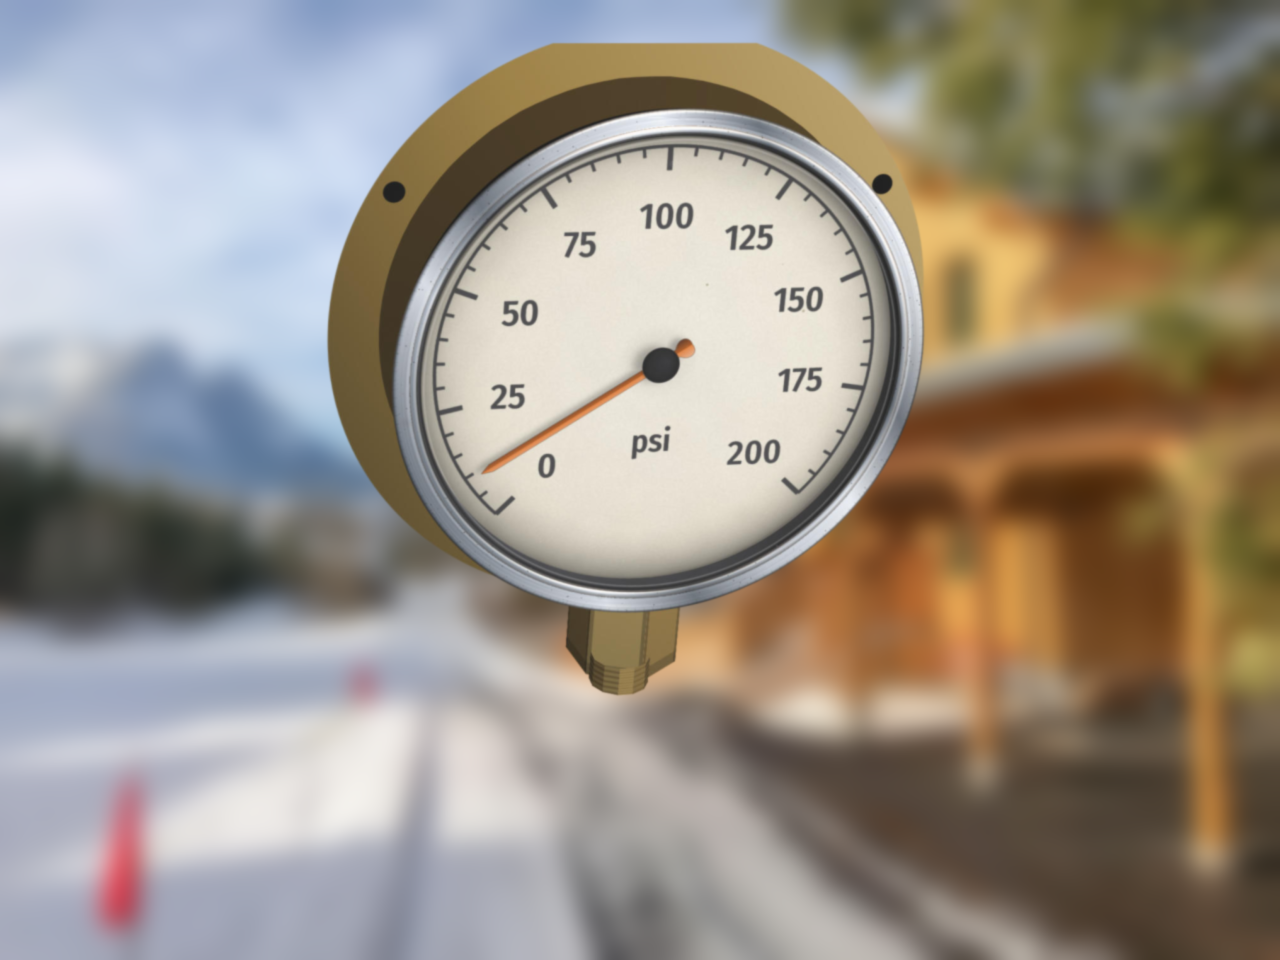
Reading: 10 psi
